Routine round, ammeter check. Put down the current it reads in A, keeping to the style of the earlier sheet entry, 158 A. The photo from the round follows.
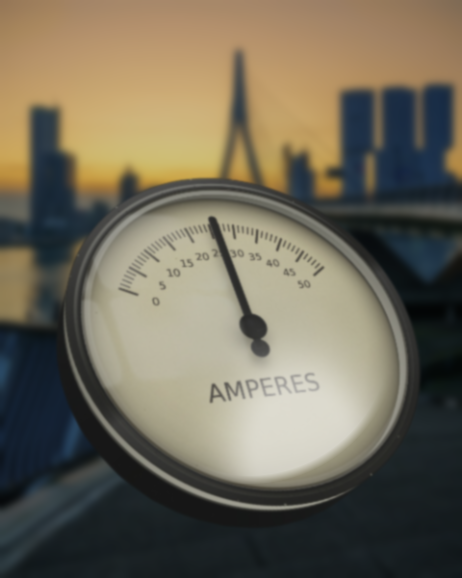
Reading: 25 A
